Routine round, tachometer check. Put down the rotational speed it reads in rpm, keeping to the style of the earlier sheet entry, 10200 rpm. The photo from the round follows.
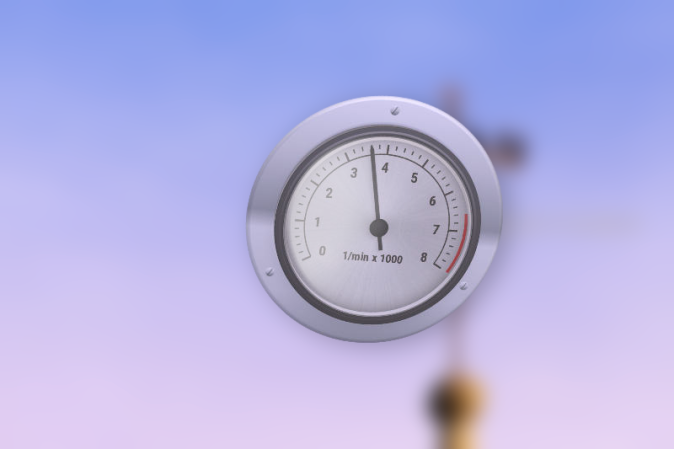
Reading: 3600 rpm
